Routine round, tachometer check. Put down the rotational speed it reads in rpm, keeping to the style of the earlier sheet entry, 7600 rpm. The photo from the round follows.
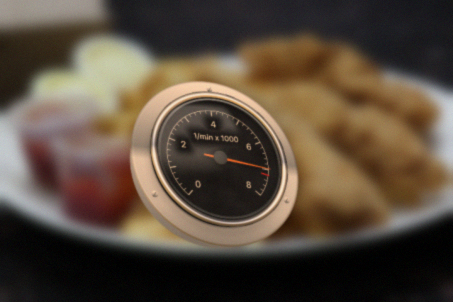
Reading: 7000 rpm
